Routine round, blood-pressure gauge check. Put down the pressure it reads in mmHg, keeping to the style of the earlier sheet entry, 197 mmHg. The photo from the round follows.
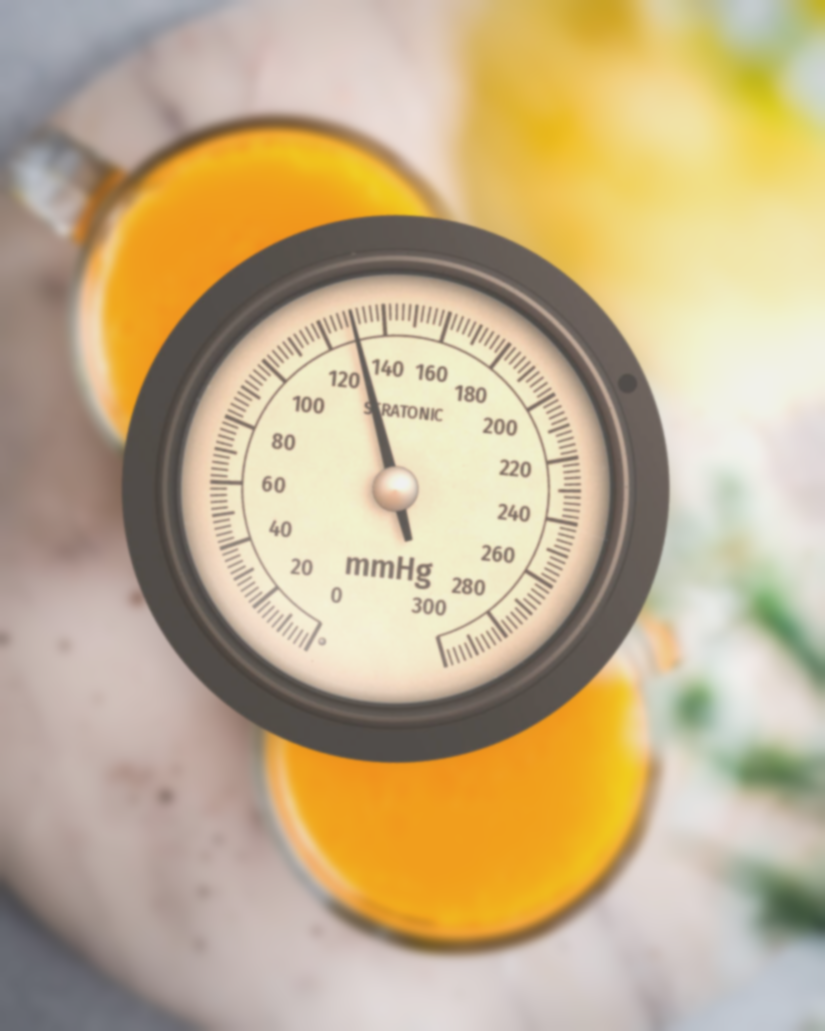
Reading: 130 mmHg
